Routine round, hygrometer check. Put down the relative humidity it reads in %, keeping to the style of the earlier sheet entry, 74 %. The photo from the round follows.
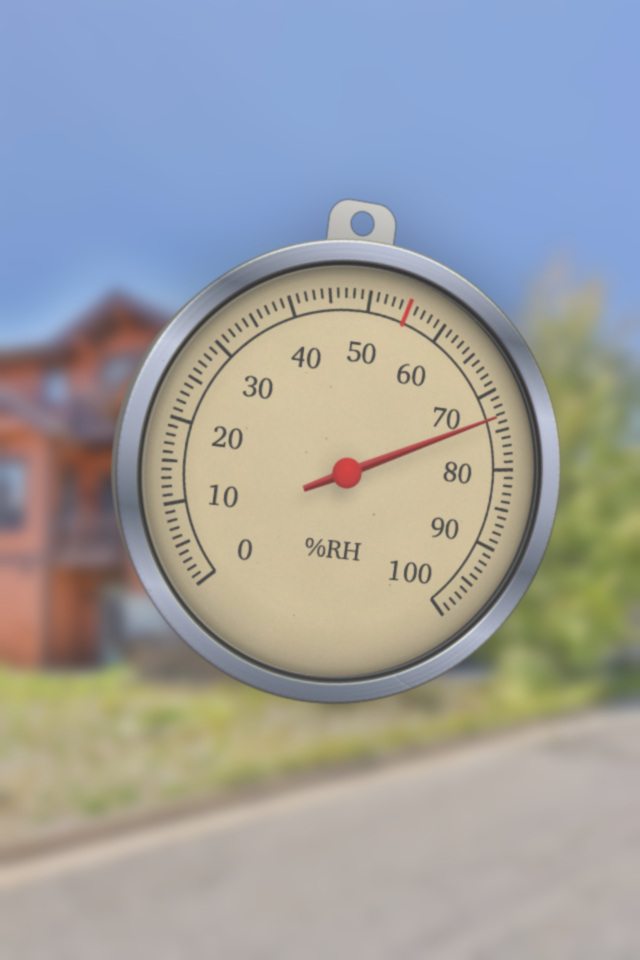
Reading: 73 %
